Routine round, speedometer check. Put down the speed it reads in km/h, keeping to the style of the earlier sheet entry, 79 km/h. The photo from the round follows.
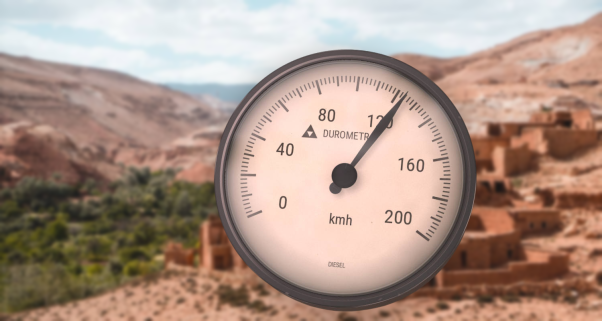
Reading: 124 km/h
